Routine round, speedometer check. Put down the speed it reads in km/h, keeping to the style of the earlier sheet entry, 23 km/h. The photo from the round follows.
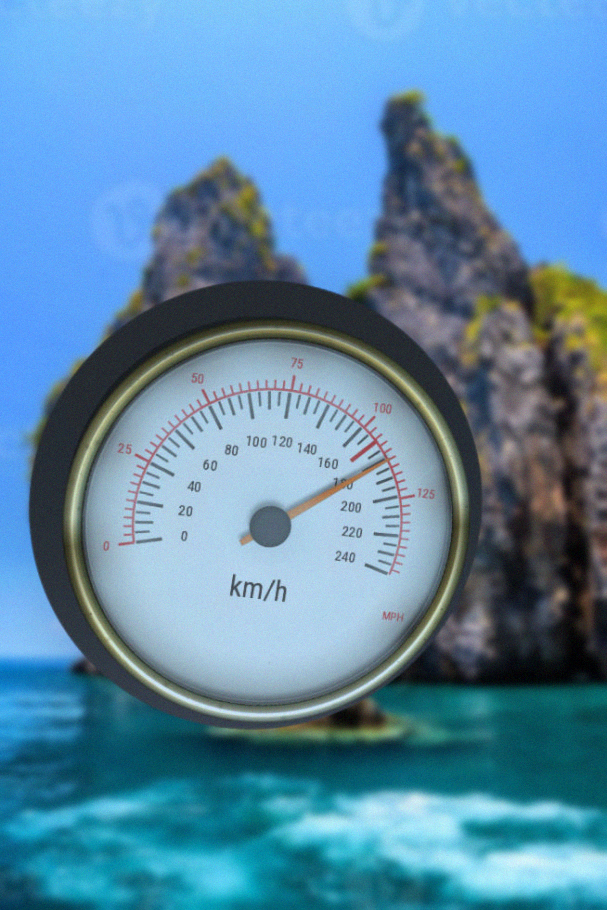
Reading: 180 km/h
